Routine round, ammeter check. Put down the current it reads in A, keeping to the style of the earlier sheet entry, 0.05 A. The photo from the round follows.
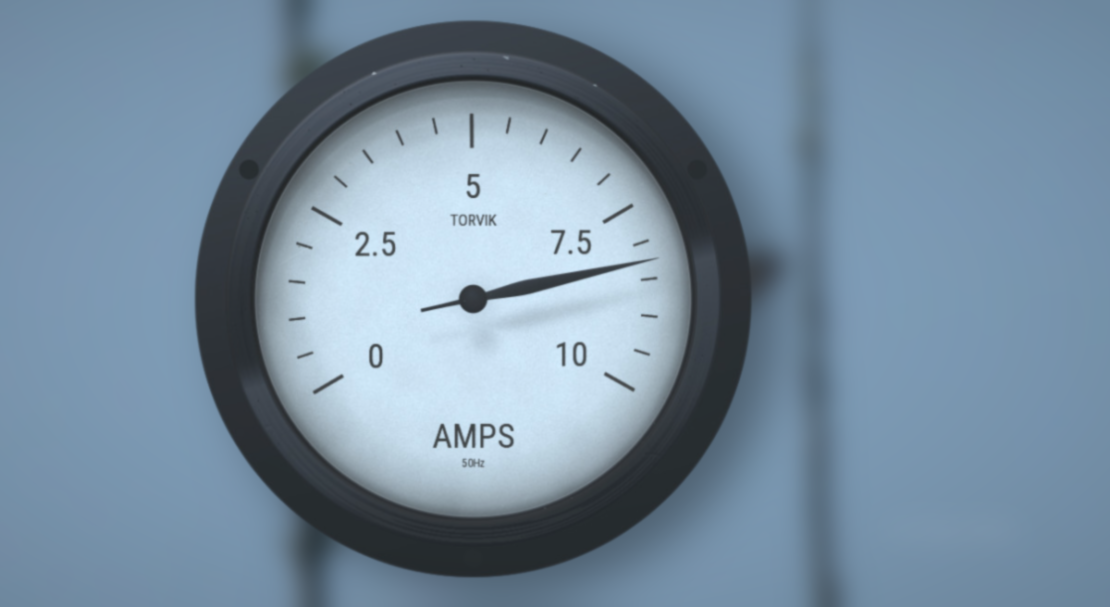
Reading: 8.25 A
